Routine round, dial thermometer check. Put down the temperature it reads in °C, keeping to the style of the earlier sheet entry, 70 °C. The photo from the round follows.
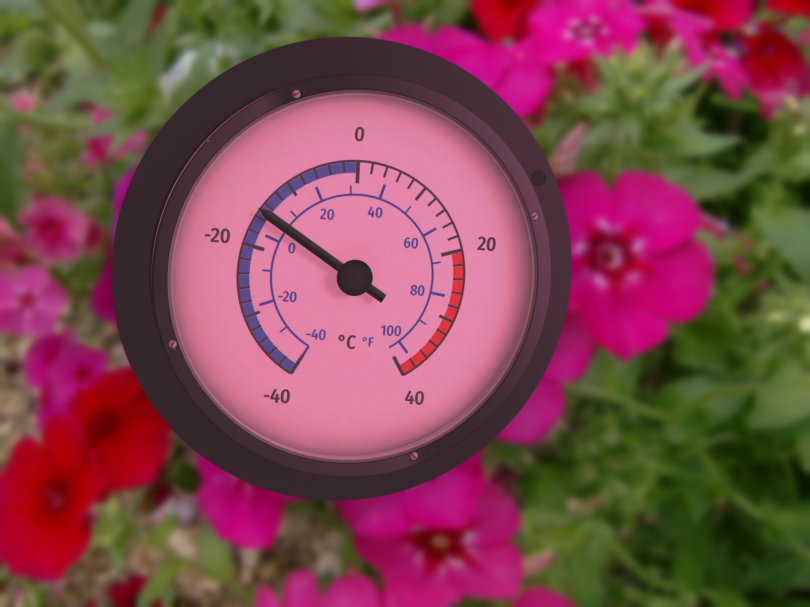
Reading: -15 °C
